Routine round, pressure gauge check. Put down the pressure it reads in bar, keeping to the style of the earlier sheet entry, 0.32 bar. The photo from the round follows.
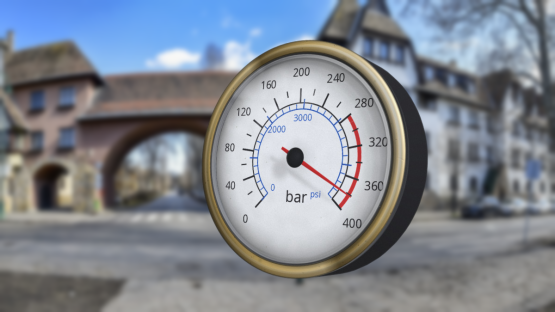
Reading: 380 bar
